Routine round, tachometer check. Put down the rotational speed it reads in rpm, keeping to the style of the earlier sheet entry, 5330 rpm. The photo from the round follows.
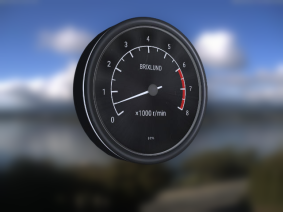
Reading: 500 rpm
